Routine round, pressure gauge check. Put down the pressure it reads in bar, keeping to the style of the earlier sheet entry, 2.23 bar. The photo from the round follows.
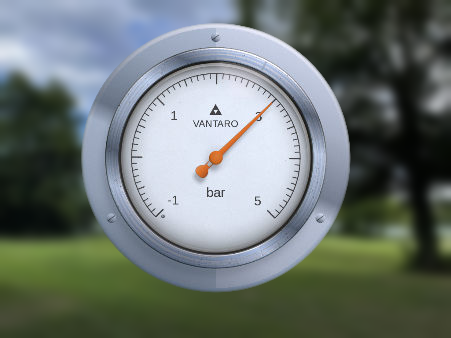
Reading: 3 bar
